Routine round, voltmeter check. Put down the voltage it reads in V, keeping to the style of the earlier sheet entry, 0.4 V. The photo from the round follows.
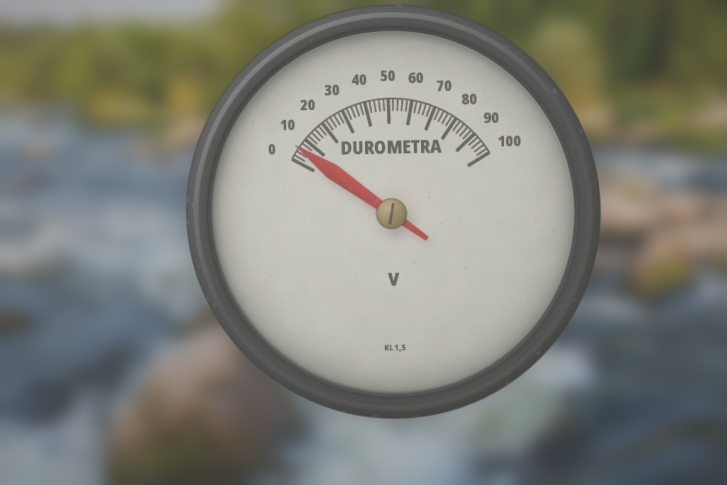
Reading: 6 V
